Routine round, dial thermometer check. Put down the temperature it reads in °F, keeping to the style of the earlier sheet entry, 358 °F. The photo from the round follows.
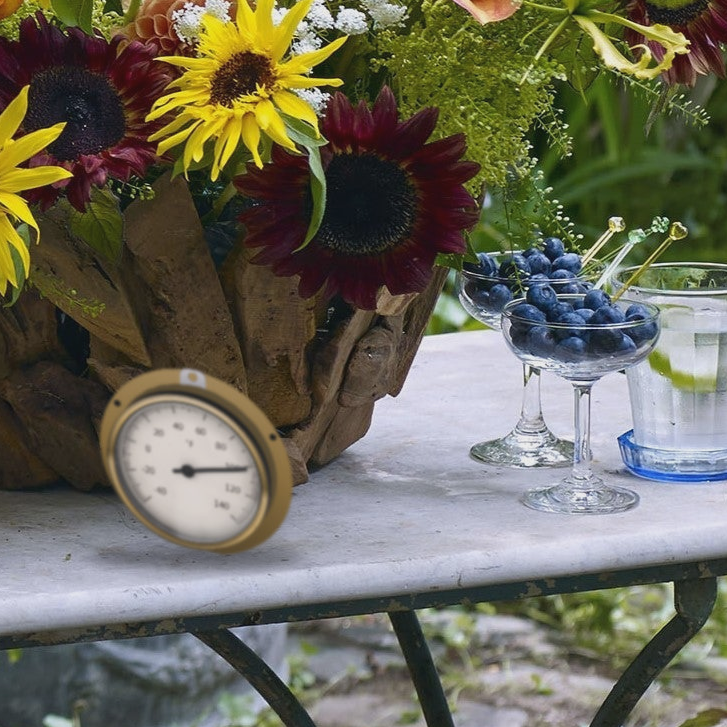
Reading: 100 °F
